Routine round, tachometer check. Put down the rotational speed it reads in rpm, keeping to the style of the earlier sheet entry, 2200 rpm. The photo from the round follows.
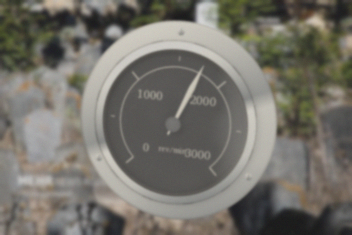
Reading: 1750 rpm
